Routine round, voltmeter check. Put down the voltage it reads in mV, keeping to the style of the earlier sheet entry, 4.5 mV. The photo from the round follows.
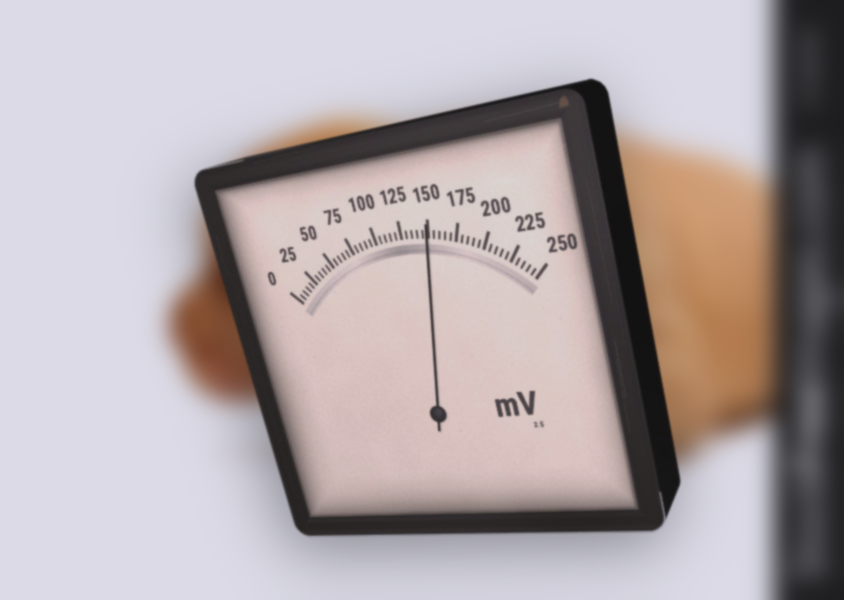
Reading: 150 mV
